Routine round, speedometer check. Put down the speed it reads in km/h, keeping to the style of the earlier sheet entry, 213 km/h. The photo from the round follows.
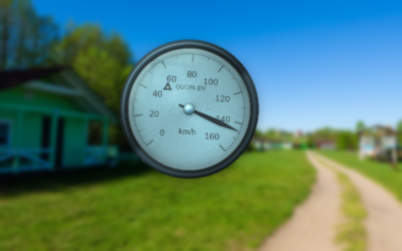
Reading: 145 km/h
